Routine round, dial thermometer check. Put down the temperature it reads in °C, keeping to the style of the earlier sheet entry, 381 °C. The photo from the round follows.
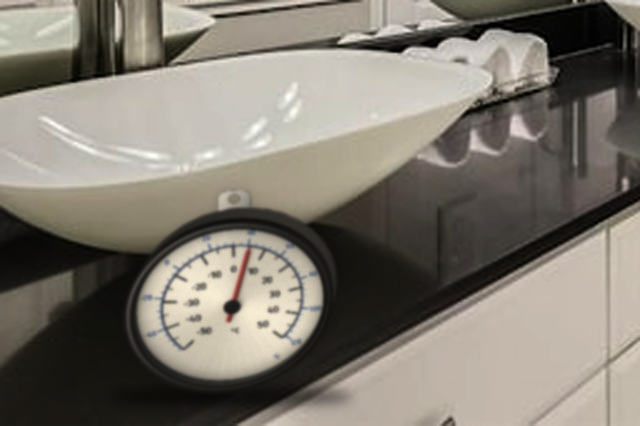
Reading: 5 °C
